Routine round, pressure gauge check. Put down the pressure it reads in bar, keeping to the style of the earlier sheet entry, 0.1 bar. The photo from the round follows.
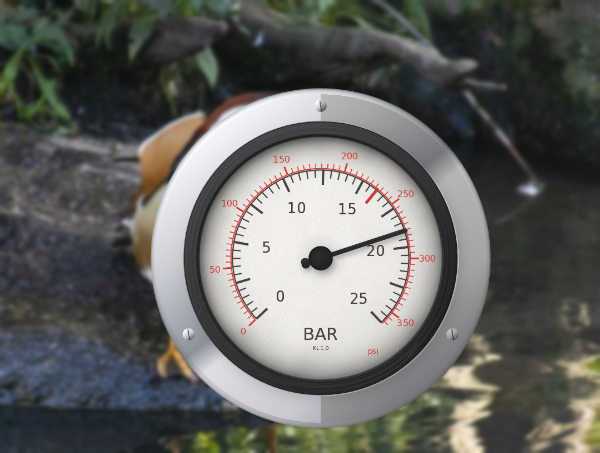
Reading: 19 bar
